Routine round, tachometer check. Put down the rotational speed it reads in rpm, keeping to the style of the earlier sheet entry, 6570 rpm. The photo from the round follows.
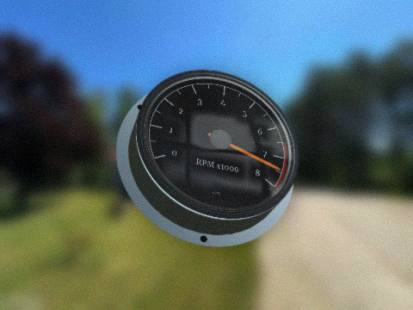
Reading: 7500 rpm
